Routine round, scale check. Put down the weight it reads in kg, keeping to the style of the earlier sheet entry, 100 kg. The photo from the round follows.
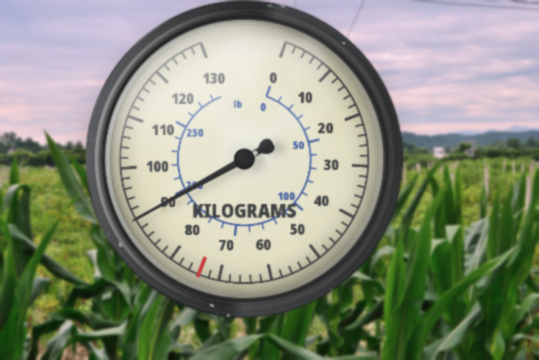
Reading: 90 kg
